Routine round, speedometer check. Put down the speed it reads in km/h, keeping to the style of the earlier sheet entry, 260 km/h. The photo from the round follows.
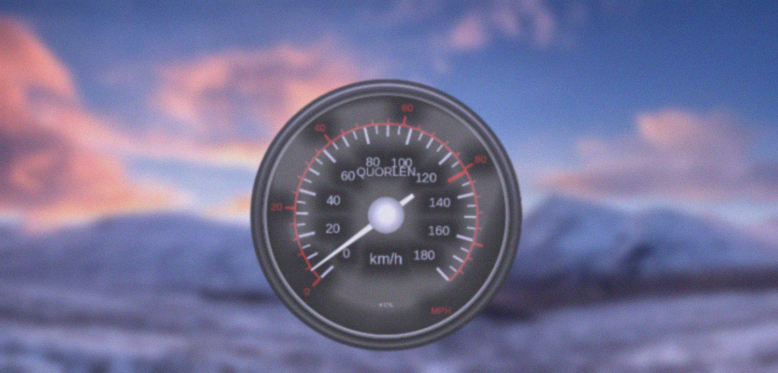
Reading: 5 km/h
